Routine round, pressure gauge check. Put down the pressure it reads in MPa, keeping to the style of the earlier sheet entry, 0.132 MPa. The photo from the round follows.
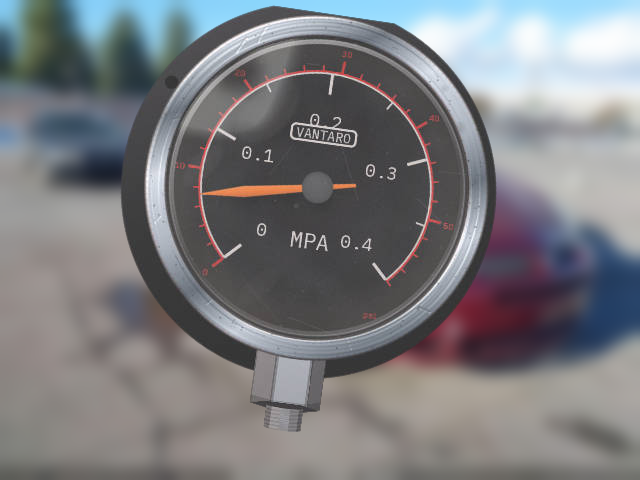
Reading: 0.05 MPa
